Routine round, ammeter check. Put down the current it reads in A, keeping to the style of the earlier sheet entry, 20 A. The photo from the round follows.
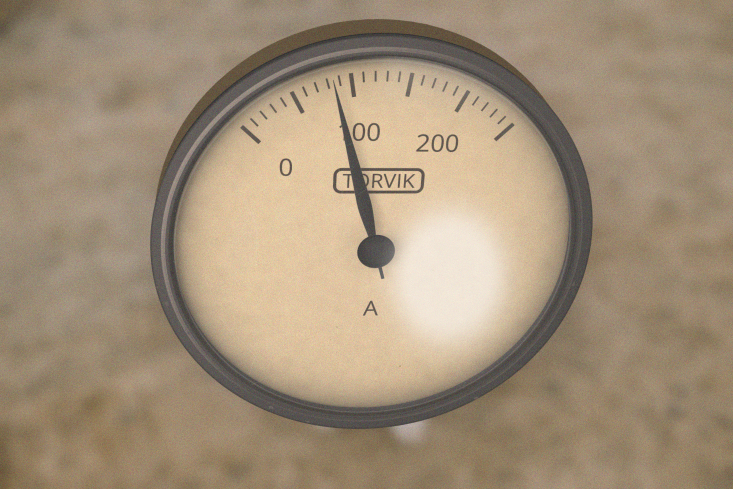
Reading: 85 A
